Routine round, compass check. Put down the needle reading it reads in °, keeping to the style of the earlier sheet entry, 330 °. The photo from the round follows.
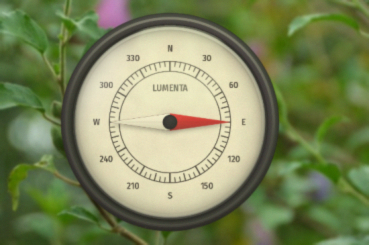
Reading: 90 °
